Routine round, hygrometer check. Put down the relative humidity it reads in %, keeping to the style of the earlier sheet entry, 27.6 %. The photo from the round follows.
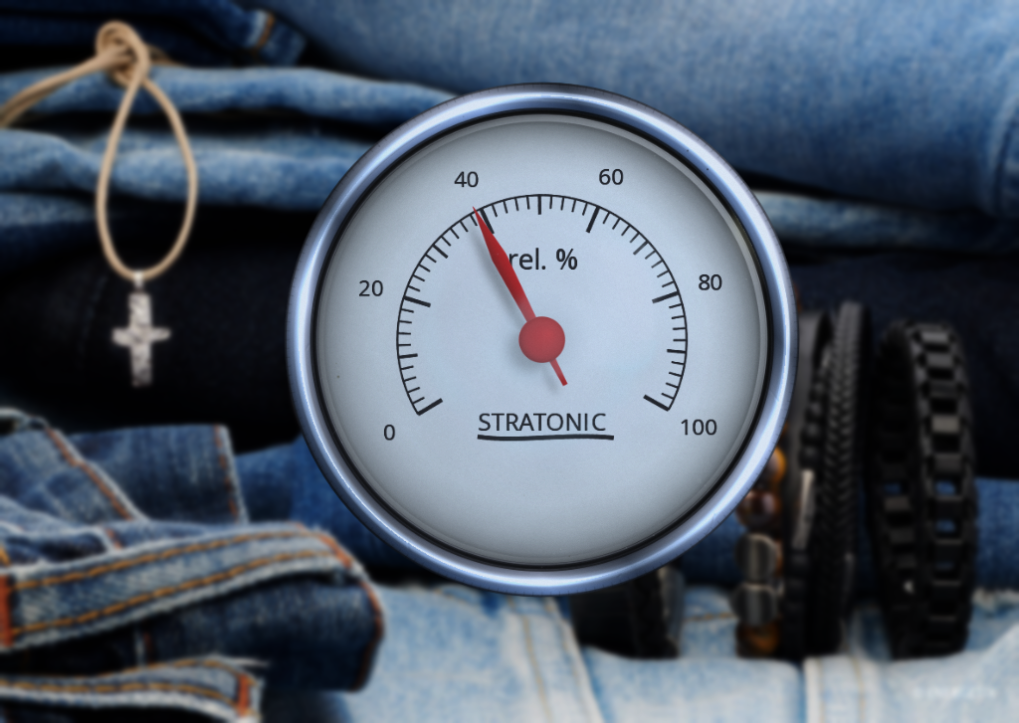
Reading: 39 %
